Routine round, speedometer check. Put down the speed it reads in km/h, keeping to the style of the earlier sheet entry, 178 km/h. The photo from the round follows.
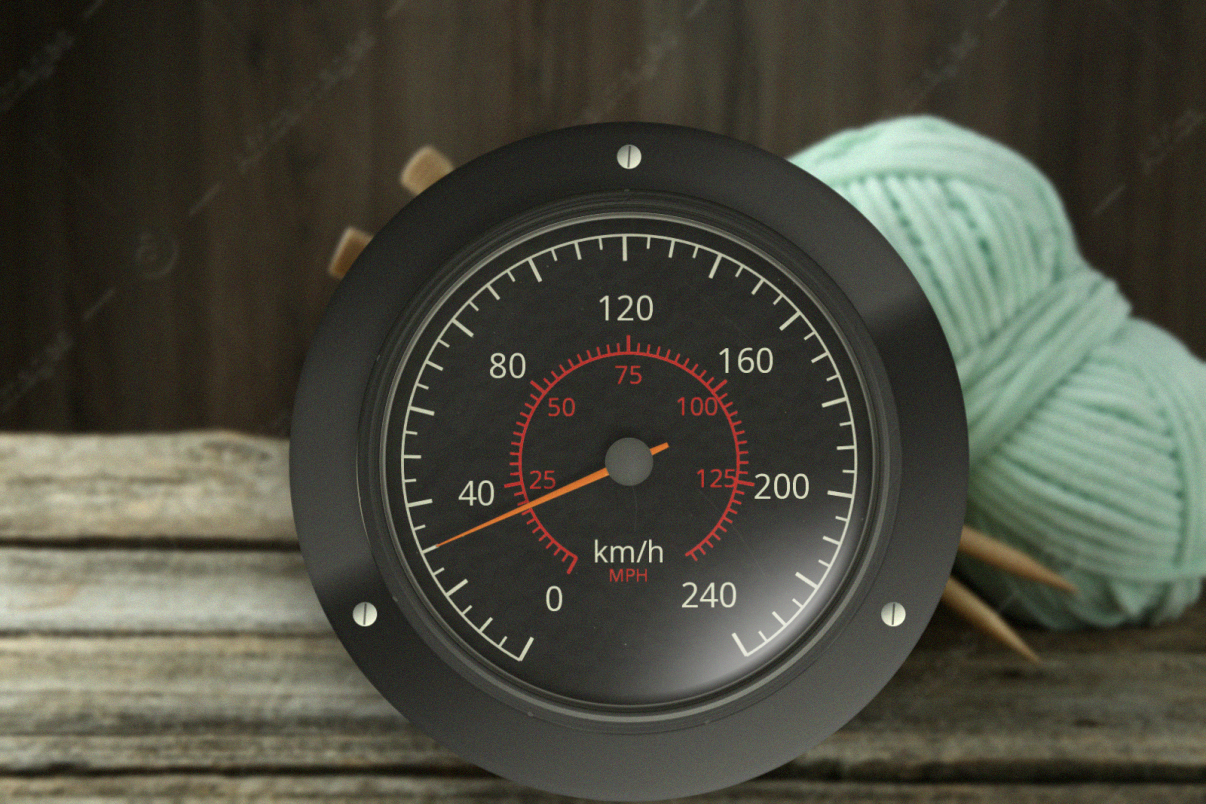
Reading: 30 km/h
